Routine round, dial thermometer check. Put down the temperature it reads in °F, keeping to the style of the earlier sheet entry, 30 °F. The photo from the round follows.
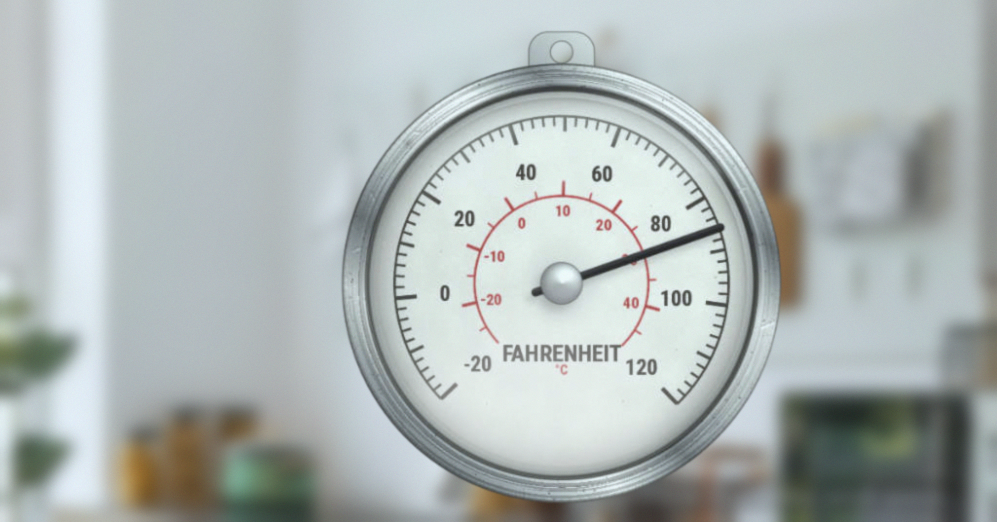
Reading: 86 °F
